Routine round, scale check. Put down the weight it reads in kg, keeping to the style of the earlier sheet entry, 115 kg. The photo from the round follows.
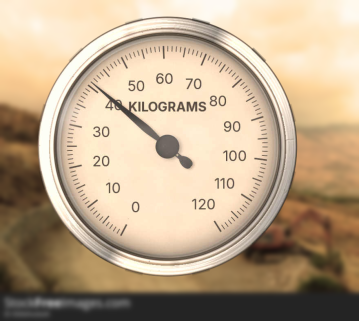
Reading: 41 kg
